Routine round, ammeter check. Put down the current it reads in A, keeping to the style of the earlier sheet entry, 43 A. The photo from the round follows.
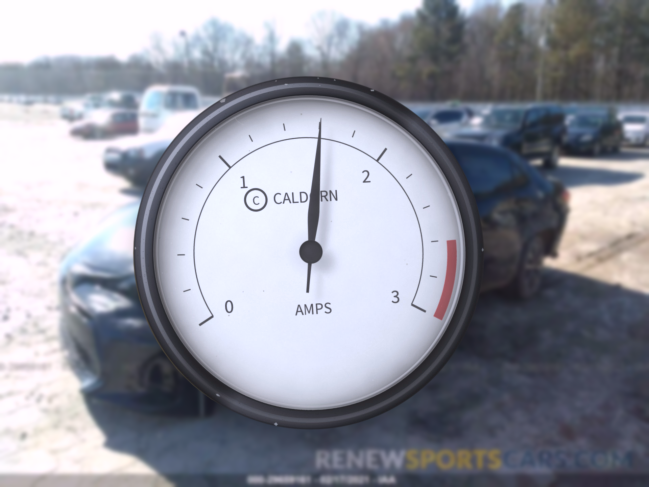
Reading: 1.6 A
